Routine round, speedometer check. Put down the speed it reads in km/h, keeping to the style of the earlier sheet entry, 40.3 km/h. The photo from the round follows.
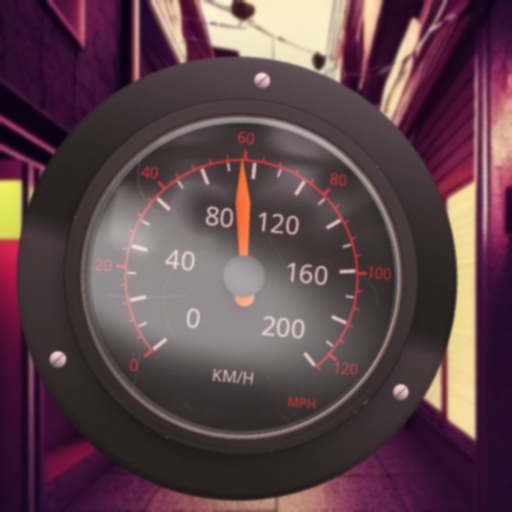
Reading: 95 km/h
